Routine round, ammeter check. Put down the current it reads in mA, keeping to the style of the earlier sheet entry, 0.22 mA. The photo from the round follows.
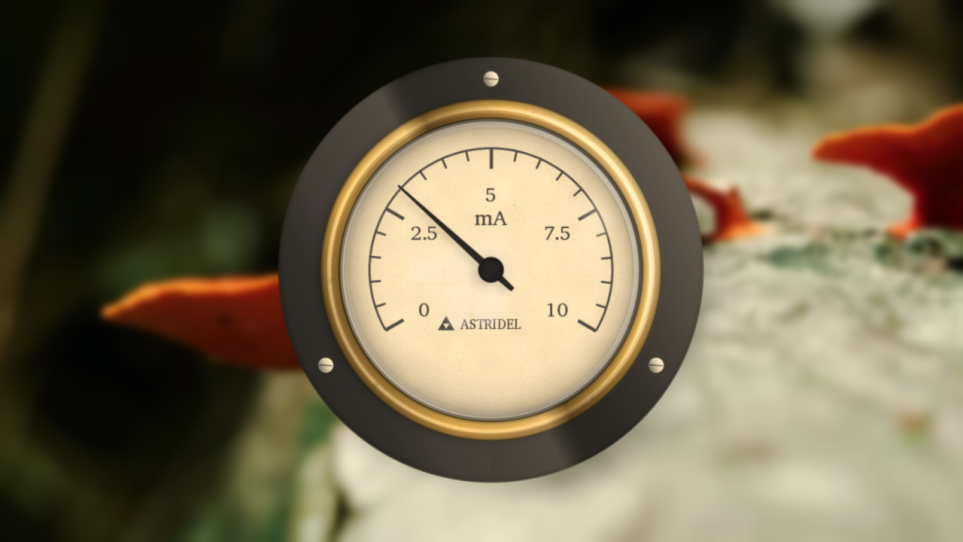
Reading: 3 mA
